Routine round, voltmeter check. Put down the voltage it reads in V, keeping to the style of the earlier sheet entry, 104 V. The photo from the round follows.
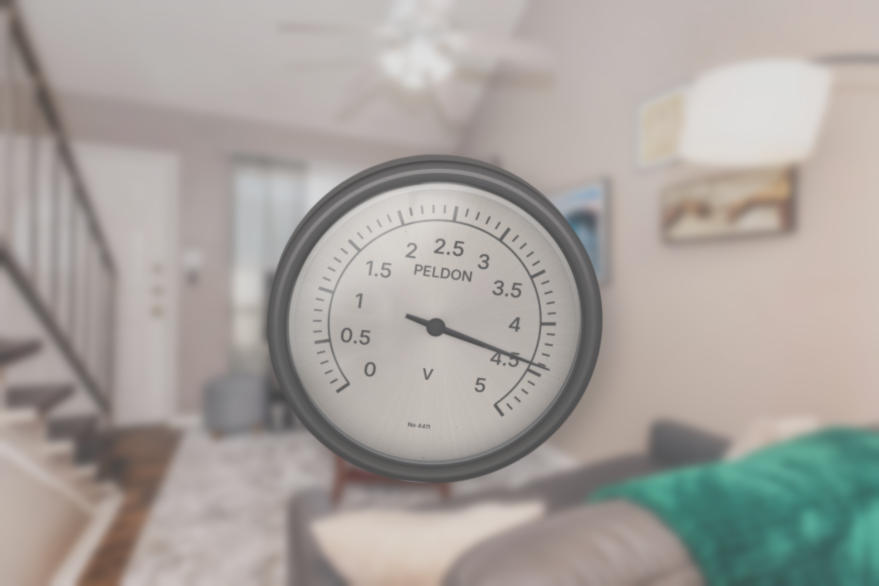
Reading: 4.4 V
